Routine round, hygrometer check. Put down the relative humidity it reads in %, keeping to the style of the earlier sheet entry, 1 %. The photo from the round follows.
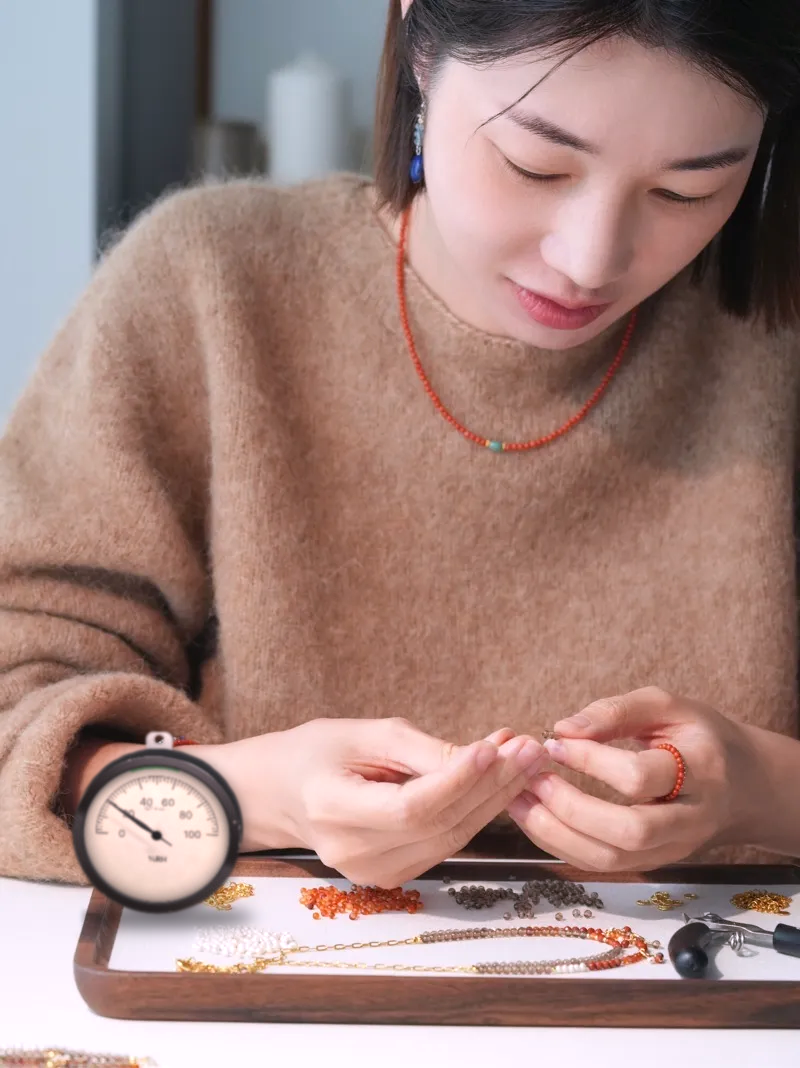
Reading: 20 %
